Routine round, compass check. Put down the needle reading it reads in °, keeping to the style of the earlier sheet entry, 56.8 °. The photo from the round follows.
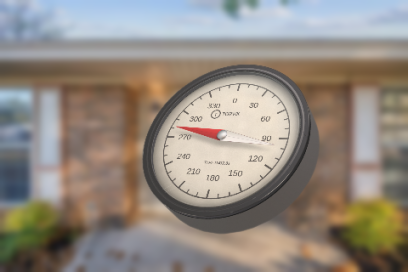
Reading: 280 °
